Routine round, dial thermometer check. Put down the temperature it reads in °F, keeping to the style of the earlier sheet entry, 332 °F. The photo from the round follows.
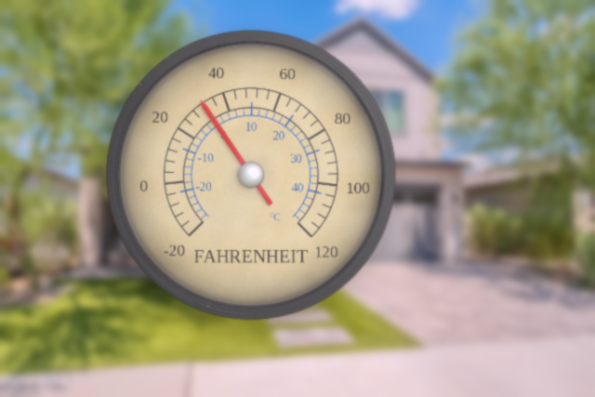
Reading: 32 °F
